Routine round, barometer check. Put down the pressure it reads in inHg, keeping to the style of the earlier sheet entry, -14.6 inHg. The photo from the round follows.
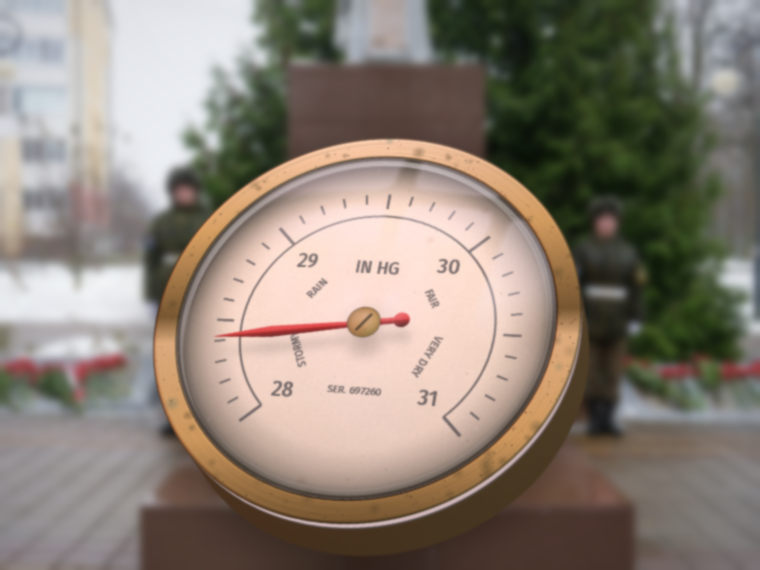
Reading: 28.4 inHg
